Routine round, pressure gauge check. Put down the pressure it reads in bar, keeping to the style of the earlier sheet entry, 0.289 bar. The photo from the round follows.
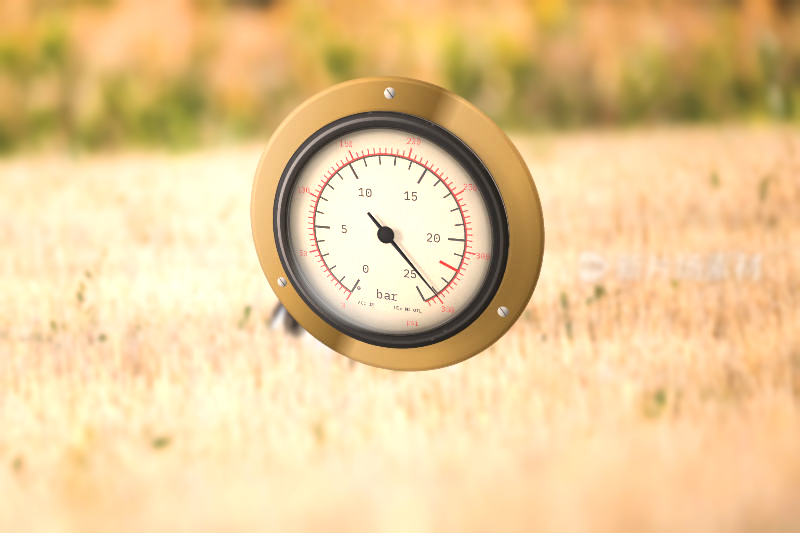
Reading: 24 bar
